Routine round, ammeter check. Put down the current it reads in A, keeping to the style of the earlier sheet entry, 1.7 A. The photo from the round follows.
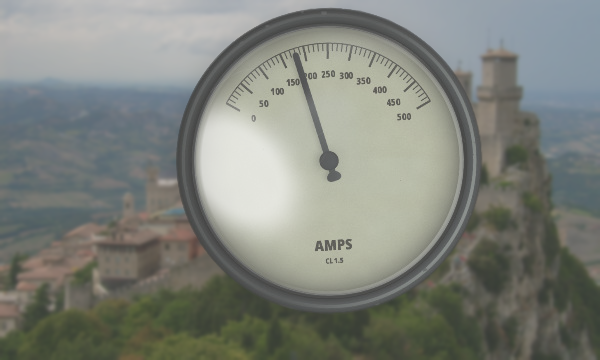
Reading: 180 A
